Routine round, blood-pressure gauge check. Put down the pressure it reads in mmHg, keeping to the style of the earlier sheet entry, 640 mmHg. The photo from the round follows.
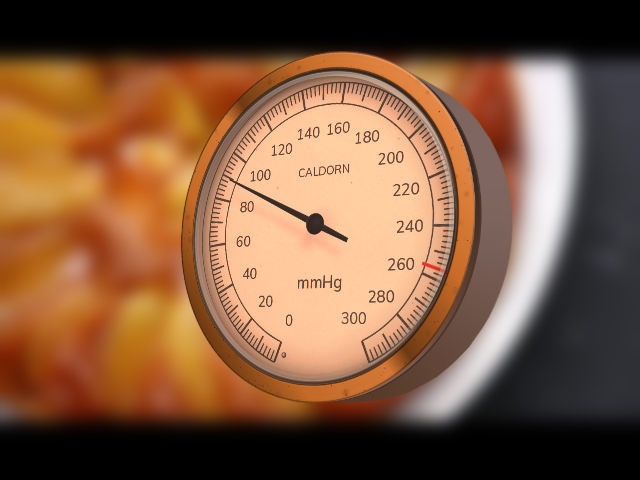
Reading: 90 mmHg
